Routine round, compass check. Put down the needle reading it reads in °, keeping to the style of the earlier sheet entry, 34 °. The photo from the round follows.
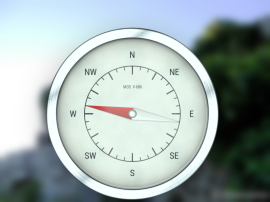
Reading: 280 °
